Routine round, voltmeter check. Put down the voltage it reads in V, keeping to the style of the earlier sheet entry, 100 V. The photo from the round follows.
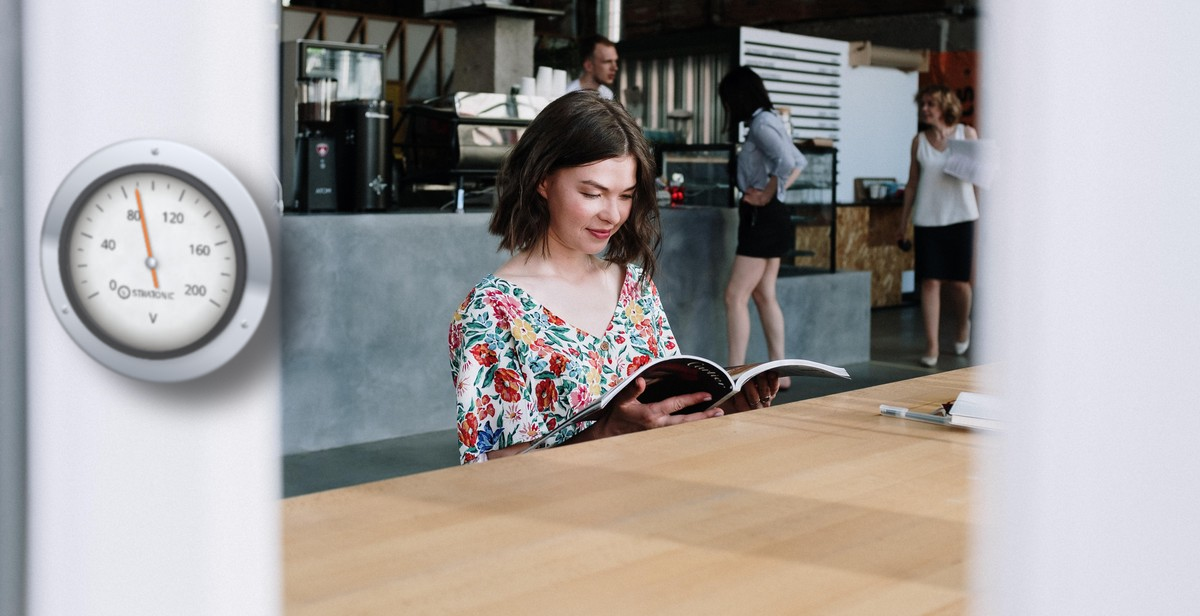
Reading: 90 V
